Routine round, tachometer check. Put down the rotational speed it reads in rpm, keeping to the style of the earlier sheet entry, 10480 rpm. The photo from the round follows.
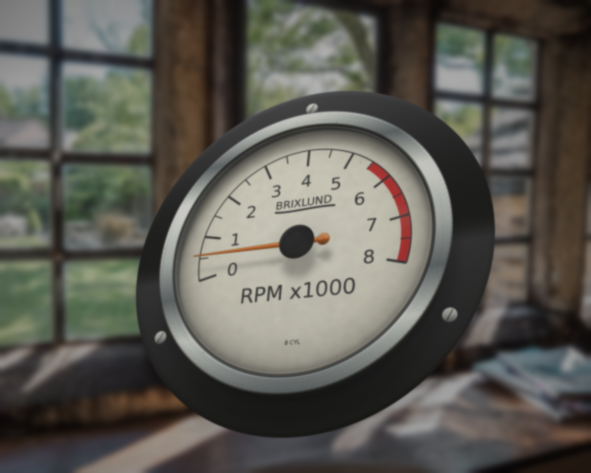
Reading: 500 rpm
